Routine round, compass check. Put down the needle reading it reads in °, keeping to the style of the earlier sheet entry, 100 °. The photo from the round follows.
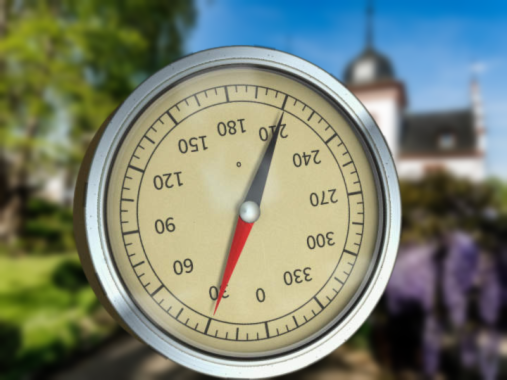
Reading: 30 °
